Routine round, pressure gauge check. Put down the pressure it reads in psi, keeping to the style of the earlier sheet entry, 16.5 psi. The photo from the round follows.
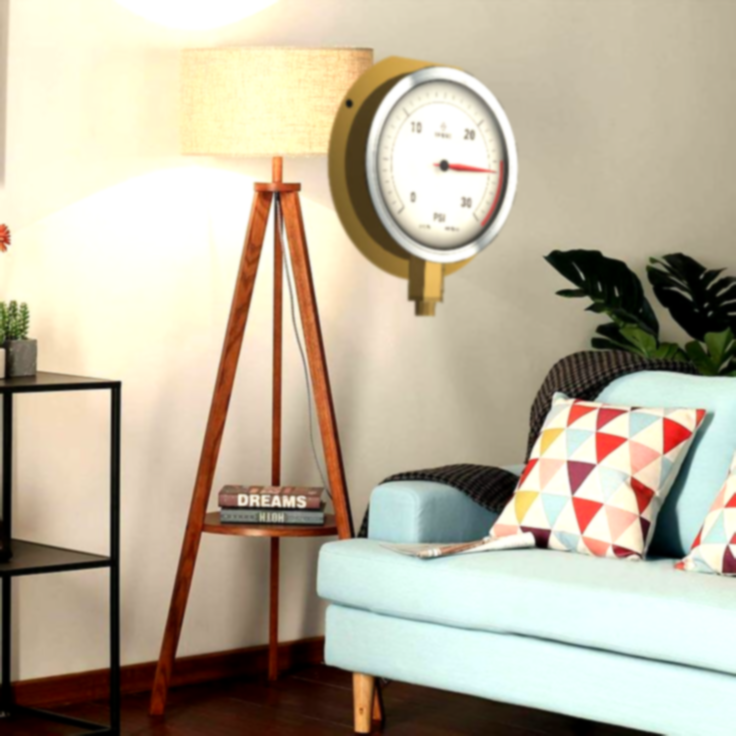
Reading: 25 psi
